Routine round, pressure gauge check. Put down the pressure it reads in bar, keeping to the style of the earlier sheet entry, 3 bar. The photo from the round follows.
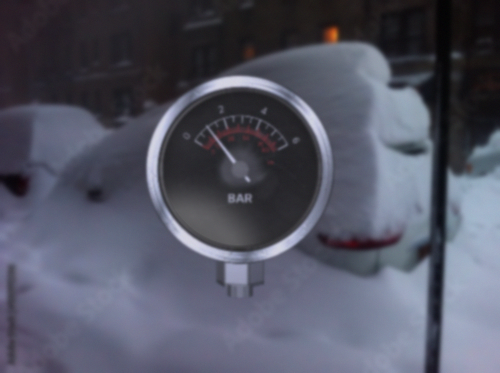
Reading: 1 bar
